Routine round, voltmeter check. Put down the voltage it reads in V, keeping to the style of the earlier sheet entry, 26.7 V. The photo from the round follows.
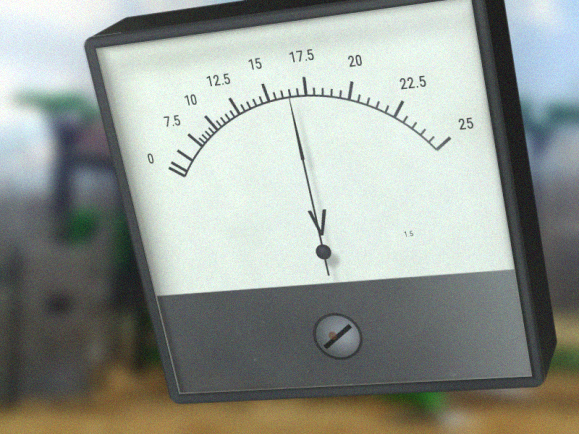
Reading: 16.5 V
